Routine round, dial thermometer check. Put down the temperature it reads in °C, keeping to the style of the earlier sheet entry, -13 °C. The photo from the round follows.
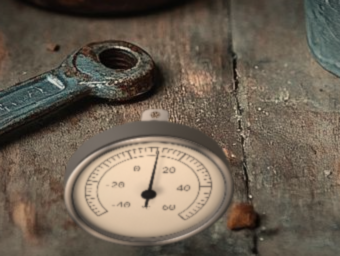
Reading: 10 °C
